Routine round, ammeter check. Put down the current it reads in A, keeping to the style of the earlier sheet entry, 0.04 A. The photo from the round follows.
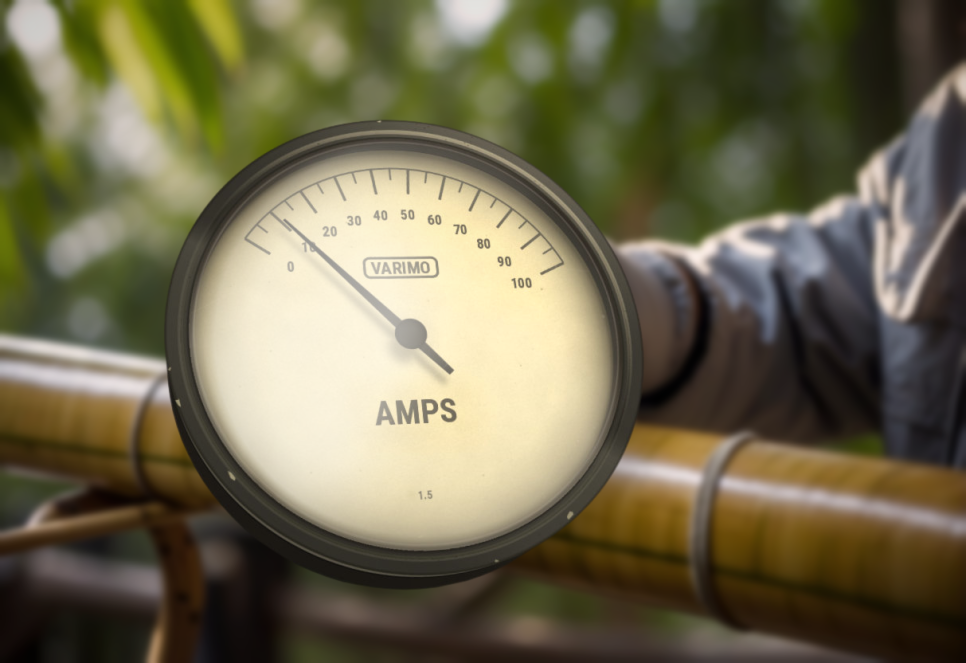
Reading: 10 A
